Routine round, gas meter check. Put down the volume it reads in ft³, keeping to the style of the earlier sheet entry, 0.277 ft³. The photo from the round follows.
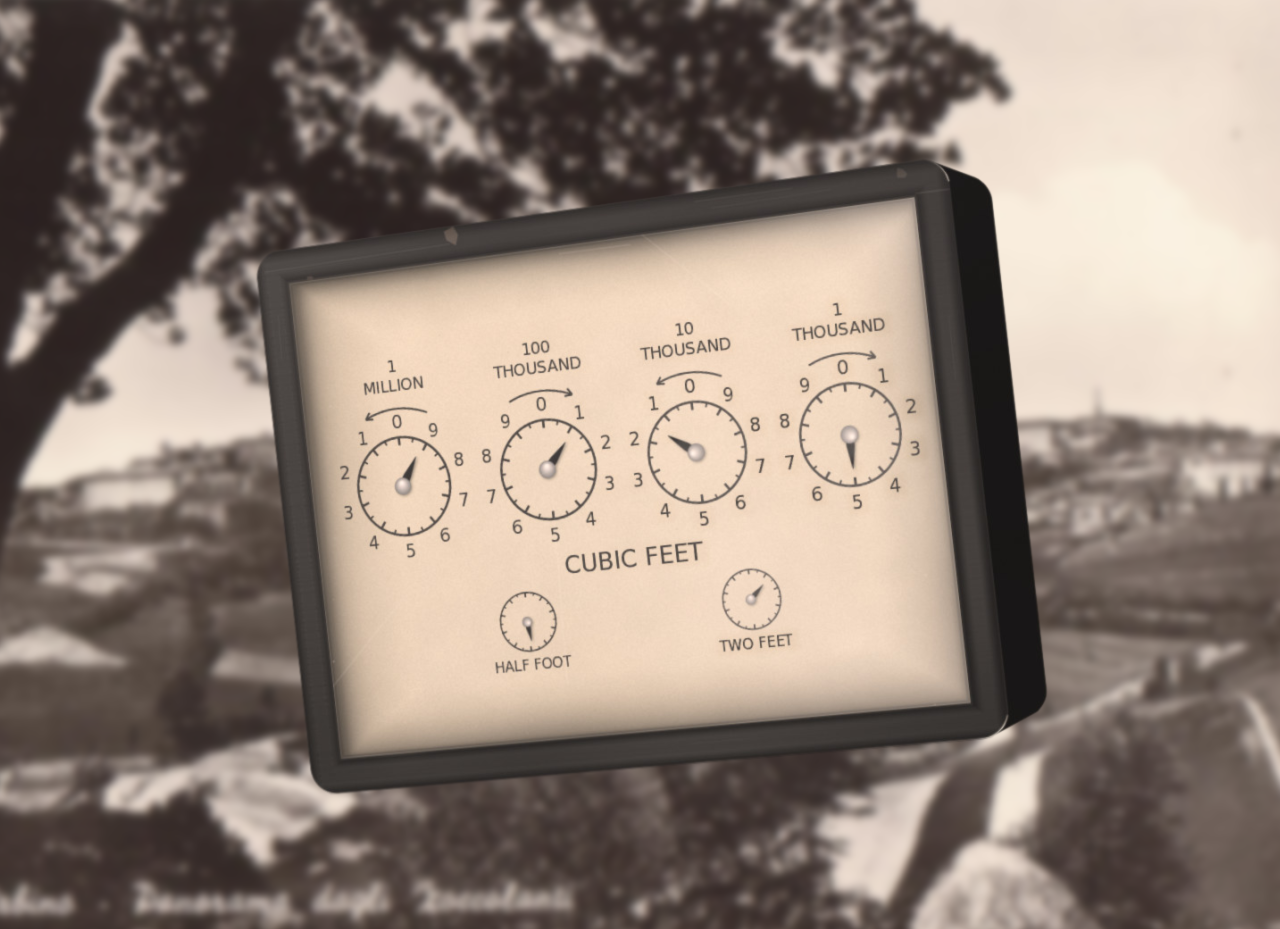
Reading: 911500 ft³
